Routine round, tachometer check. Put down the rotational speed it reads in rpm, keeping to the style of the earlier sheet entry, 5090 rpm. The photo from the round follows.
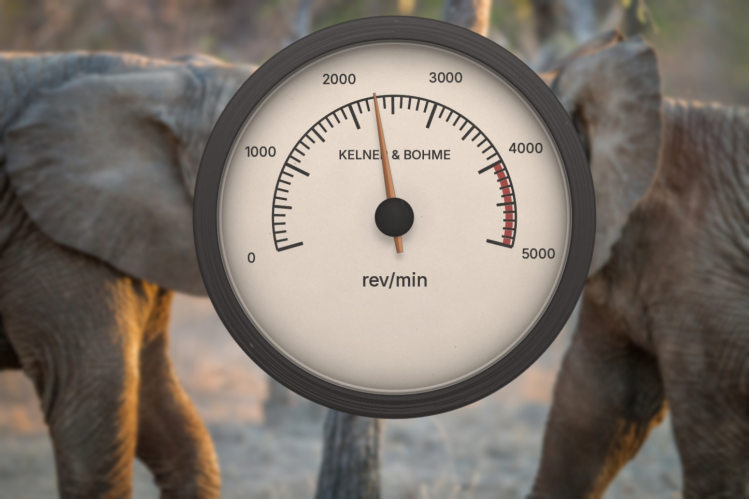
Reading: 2300 rpm
